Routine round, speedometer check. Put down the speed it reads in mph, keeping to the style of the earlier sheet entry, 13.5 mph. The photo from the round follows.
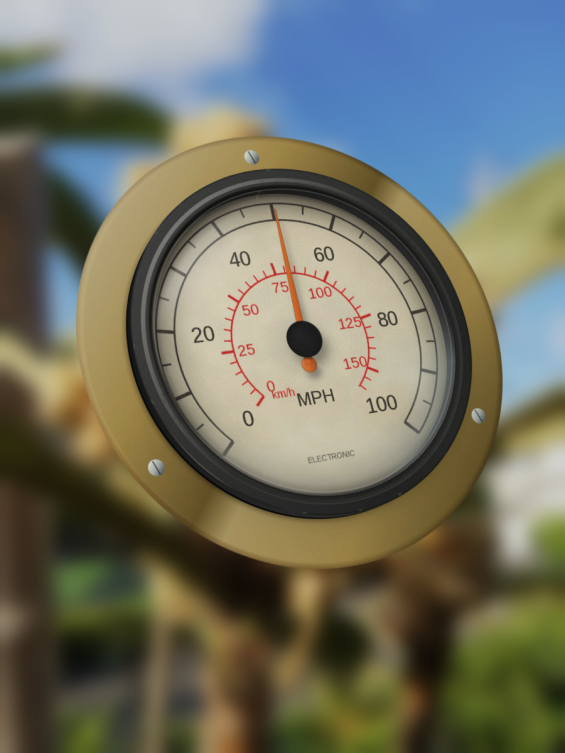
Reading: 50 mph
